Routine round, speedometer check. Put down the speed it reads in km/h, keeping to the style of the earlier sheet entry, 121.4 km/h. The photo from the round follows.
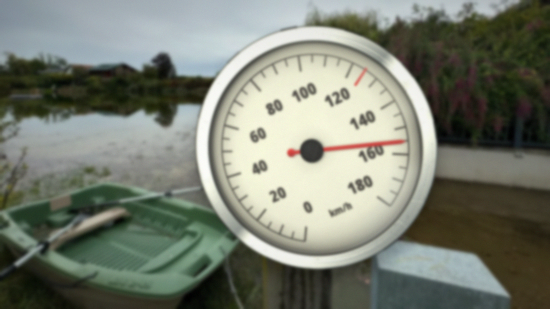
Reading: 155 km/h
